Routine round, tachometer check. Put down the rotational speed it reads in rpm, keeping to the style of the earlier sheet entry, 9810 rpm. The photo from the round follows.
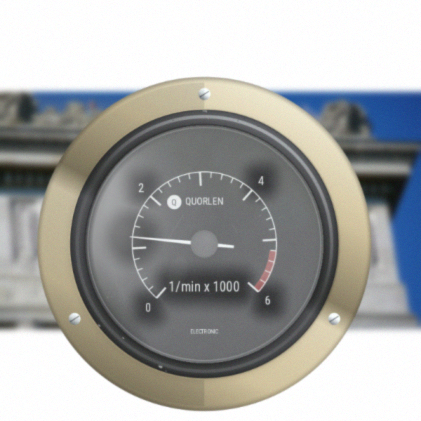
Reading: 1200 rpm
